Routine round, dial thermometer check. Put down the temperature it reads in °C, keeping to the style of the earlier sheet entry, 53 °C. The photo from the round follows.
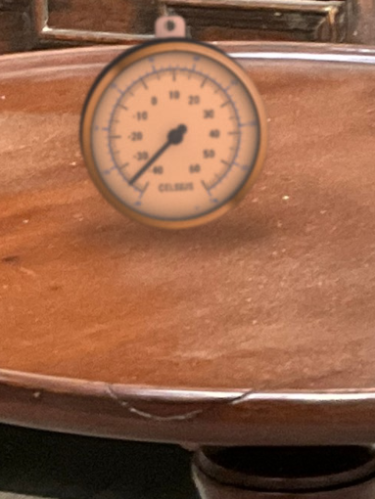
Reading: -35 °C
